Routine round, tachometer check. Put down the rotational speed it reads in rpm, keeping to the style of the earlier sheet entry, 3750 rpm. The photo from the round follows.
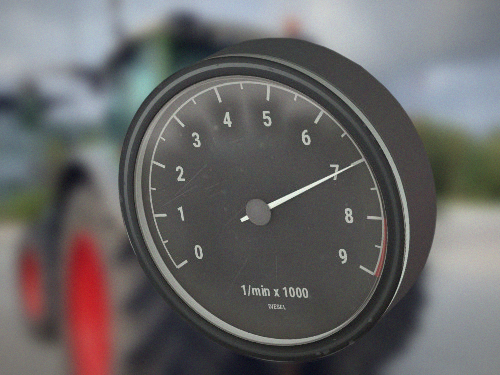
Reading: 7000 rpm
